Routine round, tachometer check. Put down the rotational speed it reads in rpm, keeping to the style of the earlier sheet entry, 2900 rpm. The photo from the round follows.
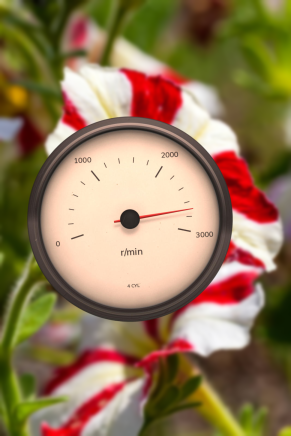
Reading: 2700 rpm
